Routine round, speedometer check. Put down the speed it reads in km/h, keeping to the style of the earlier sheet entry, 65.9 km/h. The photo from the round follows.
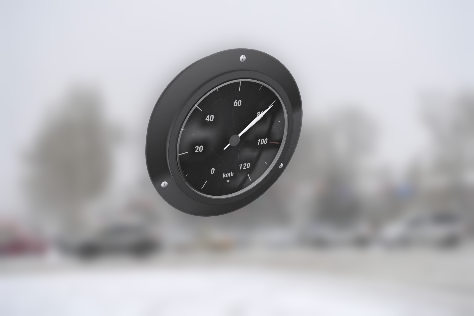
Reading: 80 km/h
